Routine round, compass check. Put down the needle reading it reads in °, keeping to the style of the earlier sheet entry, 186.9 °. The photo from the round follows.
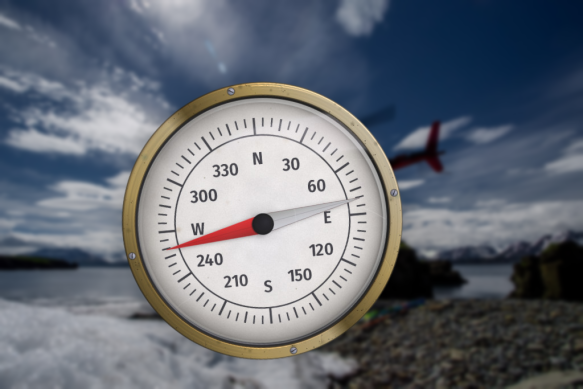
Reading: 260 °
